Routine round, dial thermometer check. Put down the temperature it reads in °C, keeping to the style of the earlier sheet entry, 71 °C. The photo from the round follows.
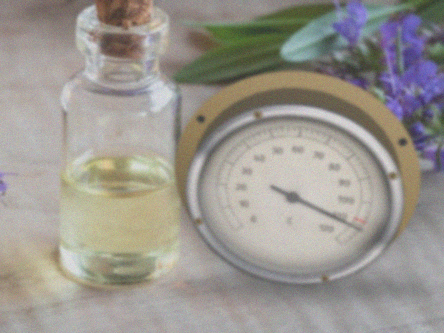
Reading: 110 °C
